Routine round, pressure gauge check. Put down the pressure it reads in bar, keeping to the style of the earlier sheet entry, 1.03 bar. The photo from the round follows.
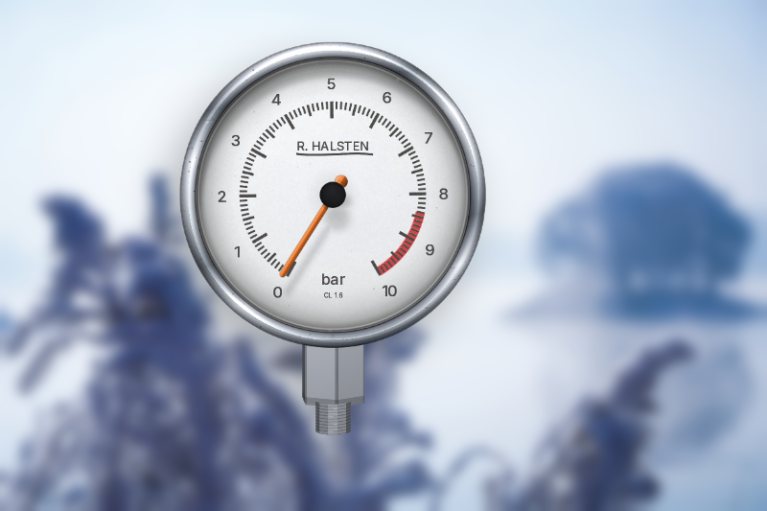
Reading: 0.1 bar
